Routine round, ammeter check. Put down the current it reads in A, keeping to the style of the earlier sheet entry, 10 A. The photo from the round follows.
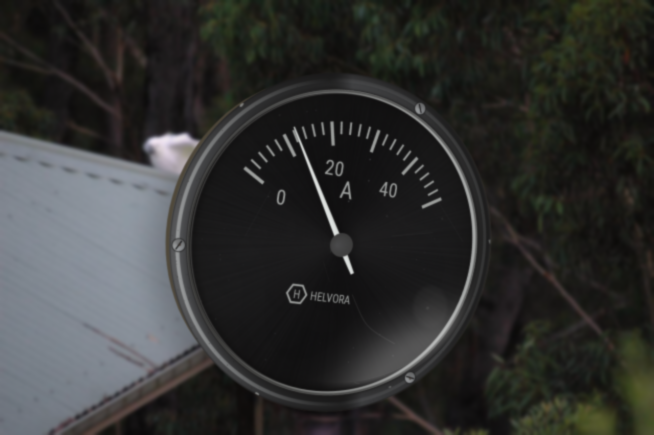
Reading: 12 A
